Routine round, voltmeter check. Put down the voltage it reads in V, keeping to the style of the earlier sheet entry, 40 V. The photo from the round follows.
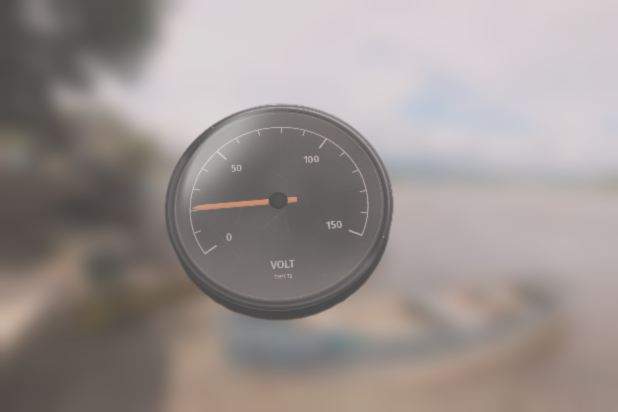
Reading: 20 V
